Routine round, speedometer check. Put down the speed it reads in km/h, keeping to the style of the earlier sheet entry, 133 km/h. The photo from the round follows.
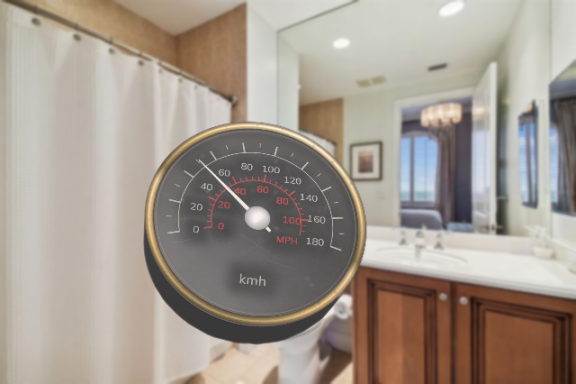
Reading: 50 km/h
